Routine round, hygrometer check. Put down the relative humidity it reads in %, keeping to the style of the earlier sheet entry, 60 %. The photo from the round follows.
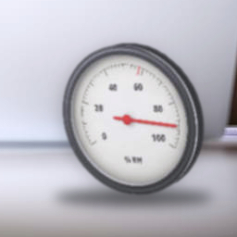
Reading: 90 %
